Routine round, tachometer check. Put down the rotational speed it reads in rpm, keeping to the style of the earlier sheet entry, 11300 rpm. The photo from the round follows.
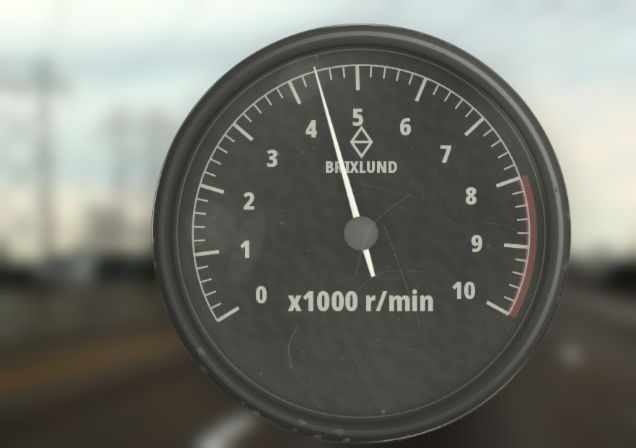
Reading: 4400 rpm
